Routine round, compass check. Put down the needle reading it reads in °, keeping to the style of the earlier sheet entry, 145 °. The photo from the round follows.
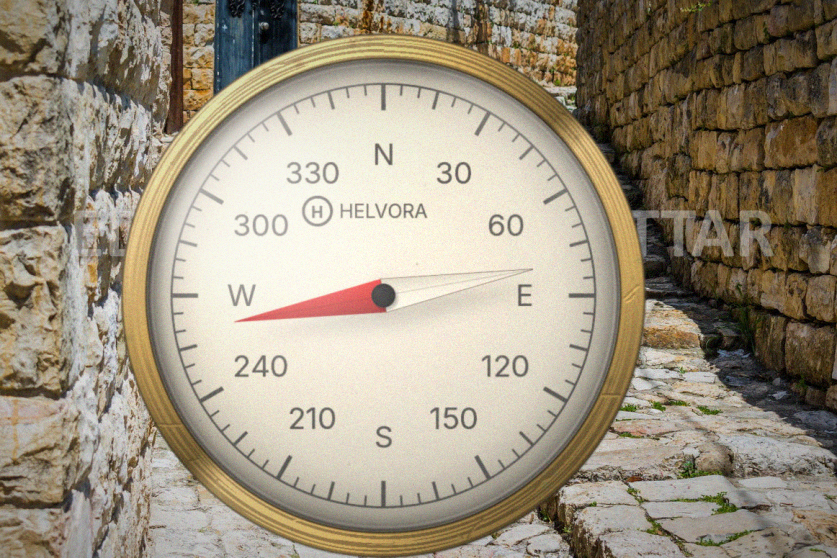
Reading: 260 °
